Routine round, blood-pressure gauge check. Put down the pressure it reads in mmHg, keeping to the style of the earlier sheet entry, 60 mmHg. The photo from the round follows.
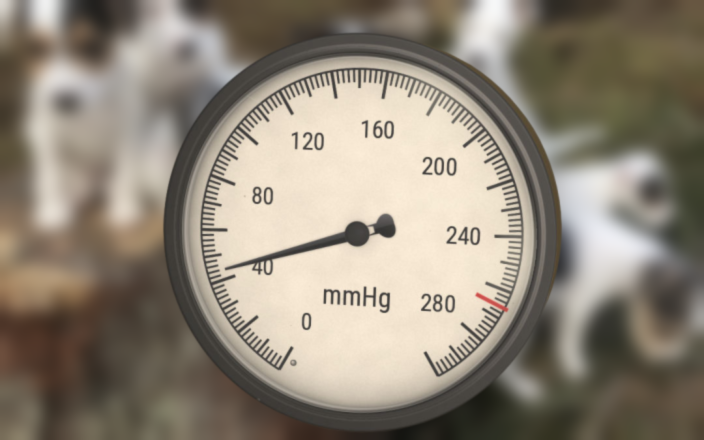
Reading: 44 mmHg
